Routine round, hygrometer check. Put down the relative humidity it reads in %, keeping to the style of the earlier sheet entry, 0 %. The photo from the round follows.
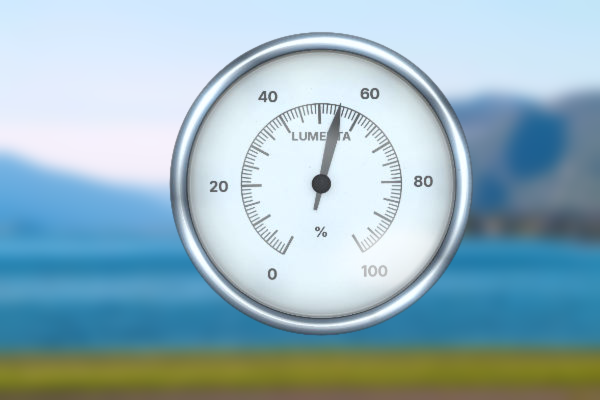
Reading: 55 %
